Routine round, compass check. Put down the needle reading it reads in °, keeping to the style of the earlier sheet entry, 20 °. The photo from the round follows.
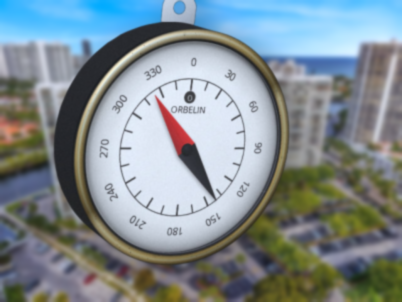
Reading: 322.5 °
